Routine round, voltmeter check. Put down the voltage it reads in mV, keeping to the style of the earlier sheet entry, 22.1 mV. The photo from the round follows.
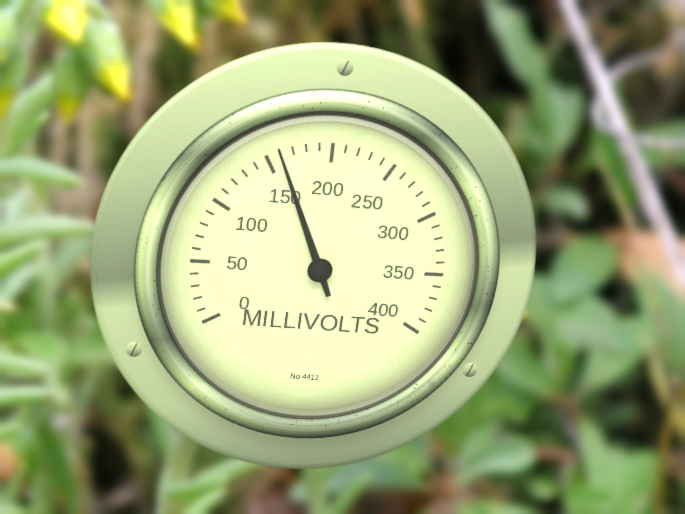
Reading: 160 mV
